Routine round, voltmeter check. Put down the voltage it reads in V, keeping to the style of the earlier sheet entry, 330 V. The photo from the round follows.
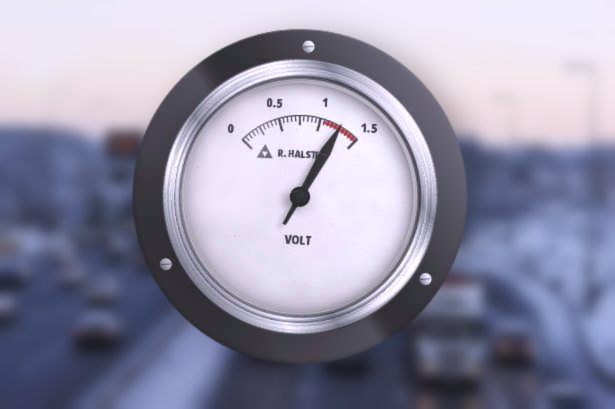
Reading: 1.25 V
